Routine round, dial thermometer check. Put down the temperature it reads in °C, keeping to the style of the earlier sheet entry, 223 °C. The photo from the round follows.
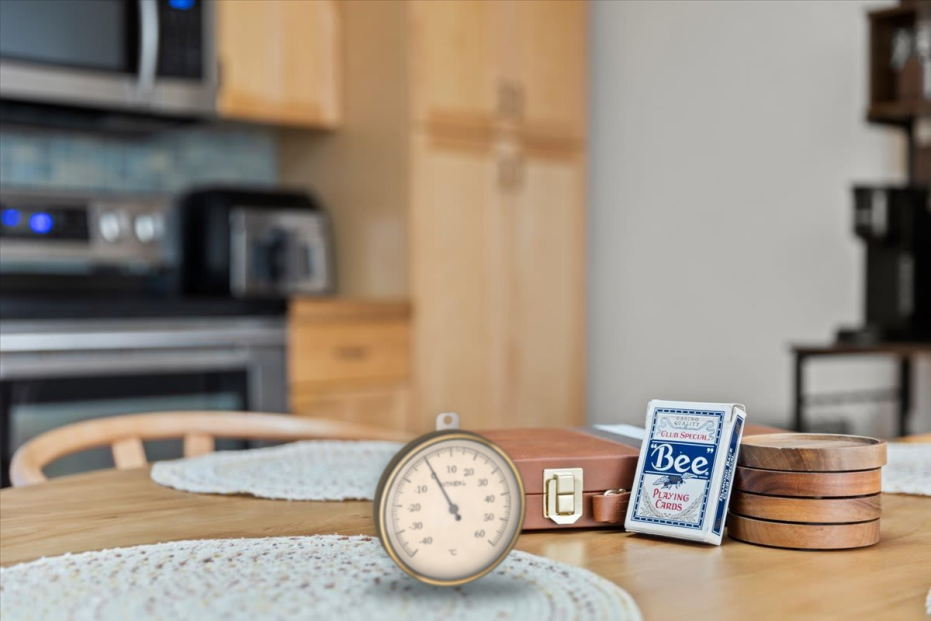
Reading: 0 °C
